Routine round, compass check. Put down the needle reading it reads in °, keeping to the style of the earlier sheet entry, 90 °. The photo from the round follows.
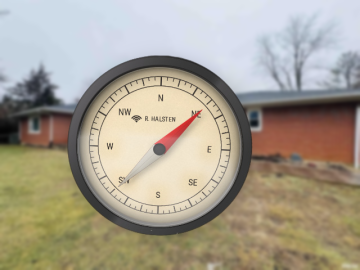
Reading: 45 °
